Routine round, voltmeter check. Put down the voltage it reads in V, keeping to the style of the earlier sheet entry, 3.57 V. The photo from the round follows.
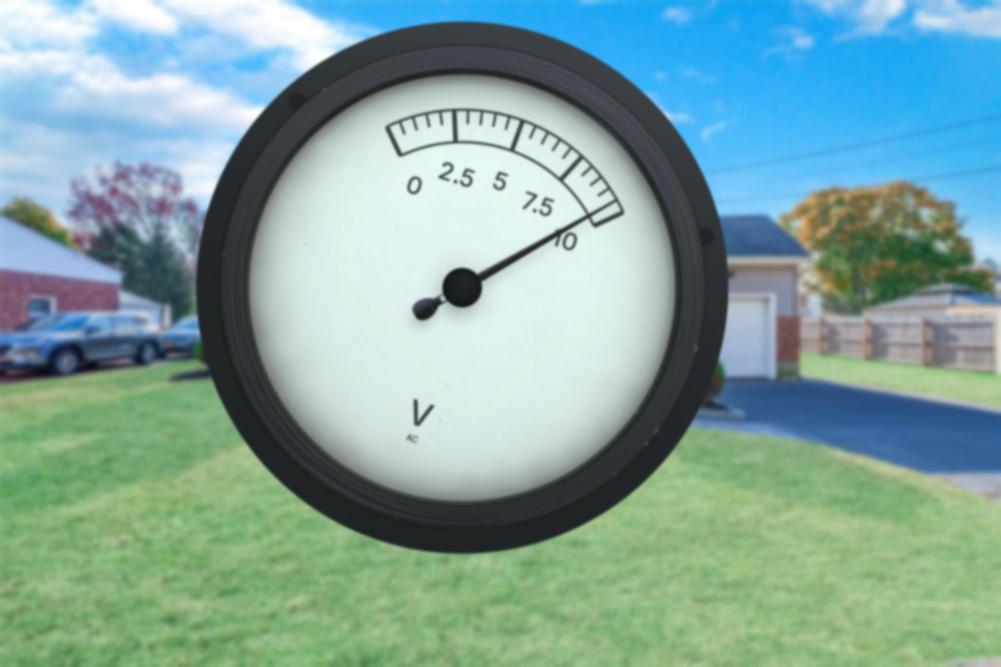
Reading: 9.5 V
